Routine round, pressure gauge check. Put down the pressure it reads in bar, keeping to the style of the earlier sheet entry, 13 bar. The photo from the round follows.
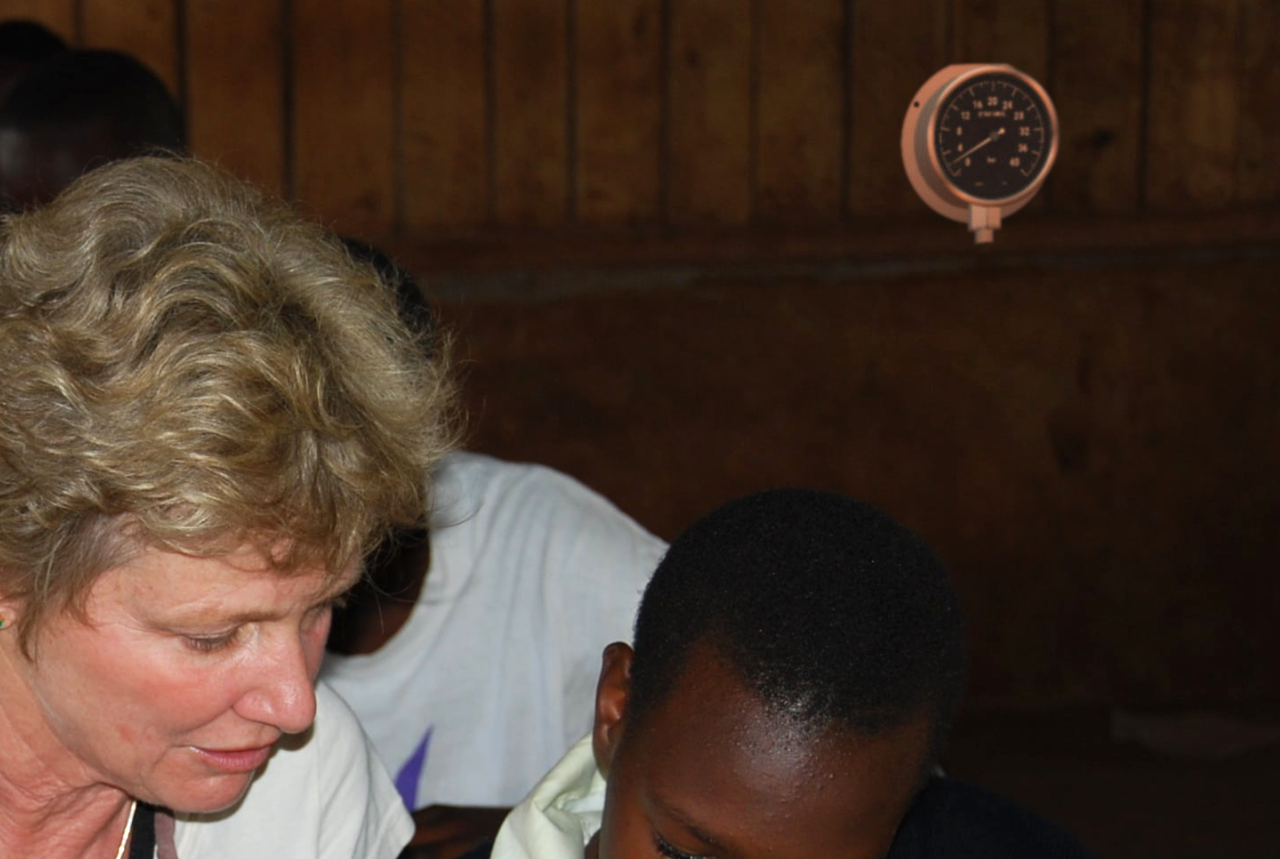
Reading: 2 bar
